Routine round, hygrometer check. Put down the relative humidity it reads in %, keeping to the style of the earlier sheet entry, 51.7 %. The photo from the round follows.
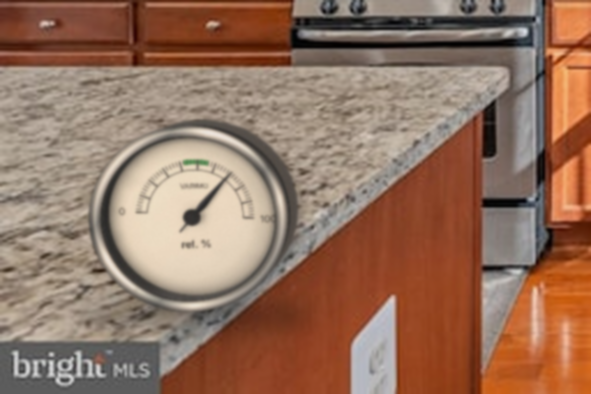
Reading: 70 %
